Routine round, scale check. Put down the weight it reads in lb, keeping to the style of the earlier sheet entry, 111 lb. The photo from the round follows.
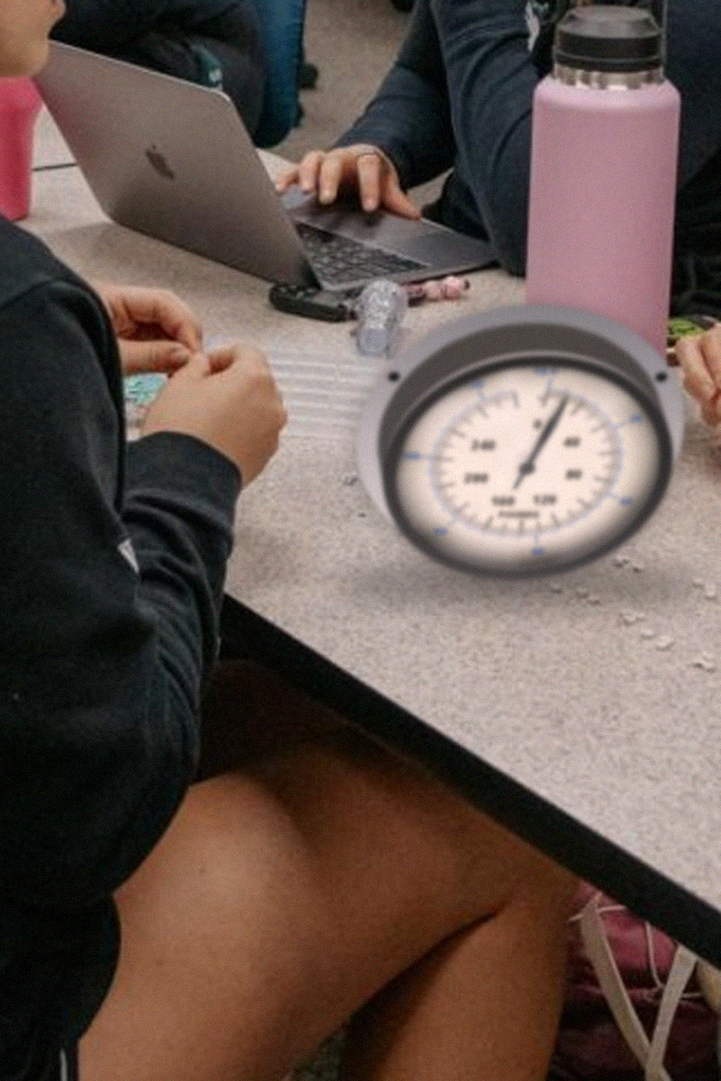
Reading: 10 lb
